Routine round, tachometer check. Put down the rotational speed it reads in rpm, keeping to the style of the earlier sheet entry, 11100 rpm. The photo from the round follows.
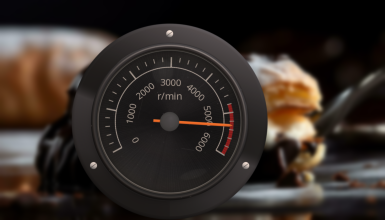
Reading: 5300 rpm
